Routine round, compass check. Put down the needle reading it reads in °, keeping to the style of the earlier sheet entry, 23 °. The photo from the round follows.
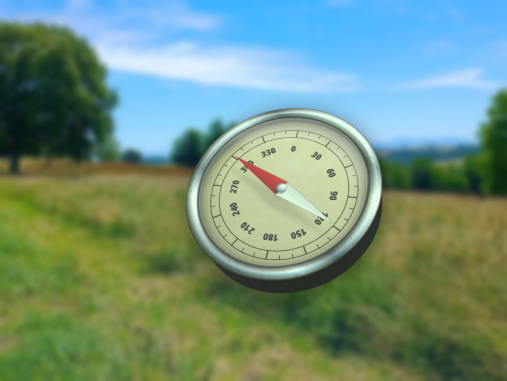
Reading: 300 °
